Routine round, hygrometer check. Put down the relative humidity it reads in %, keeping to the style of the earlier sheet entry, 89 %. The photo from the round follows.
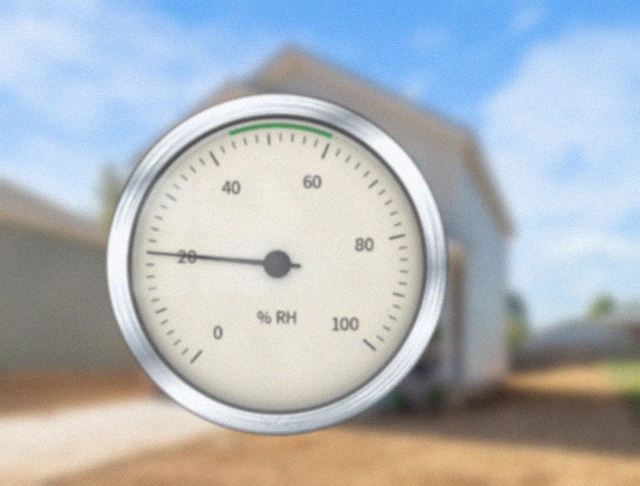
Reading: 20 %
